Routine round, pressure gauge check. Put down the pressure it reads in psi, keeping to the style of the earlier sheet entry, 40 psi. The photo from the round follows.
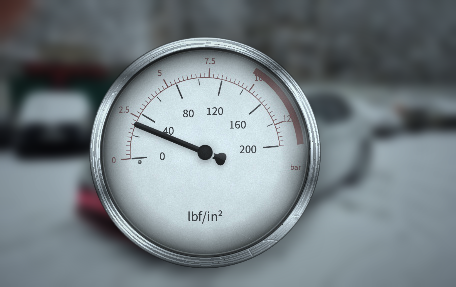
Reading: 30 psi
